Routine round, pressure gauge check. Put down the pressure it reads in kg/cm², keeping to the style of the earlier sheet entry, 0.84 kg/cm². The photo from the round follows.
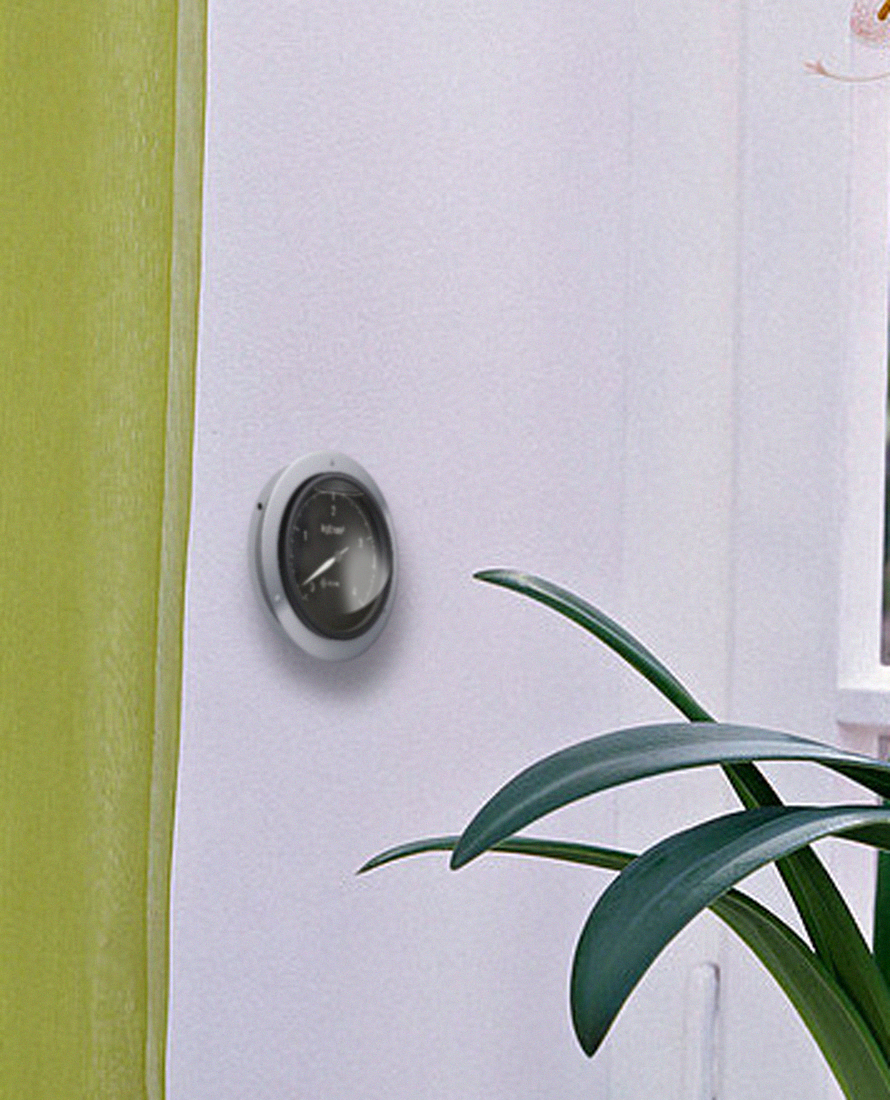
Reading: 0.2 kg/cm²
